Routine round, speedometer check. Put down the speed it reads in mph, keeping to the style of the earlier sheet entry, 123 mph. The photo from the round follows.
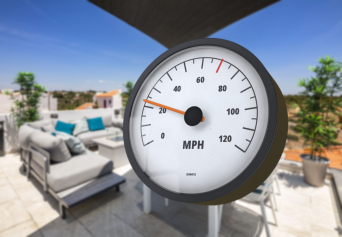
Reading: 22.5 mph
